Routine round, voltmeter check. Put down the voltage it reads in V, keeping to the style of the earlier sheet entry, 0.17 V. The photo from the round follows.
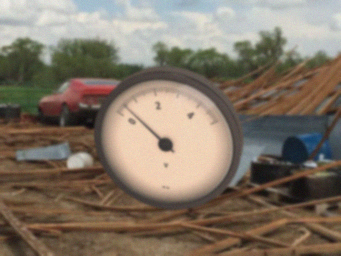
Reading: 0.5 V
